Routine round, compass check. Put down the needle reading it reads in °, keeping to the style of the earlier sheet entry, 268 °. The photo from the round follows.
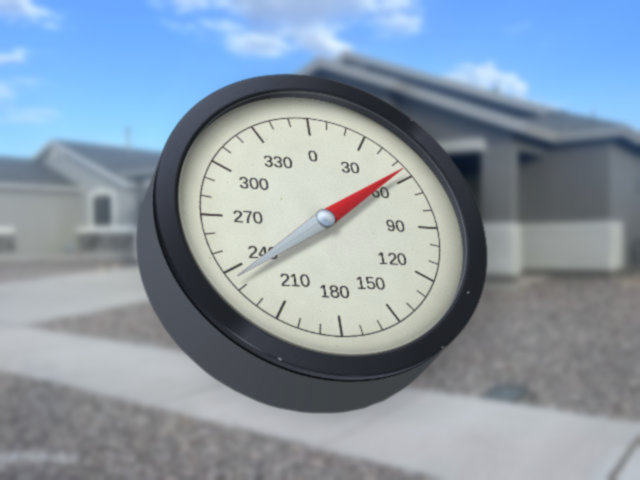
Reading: 55 °
